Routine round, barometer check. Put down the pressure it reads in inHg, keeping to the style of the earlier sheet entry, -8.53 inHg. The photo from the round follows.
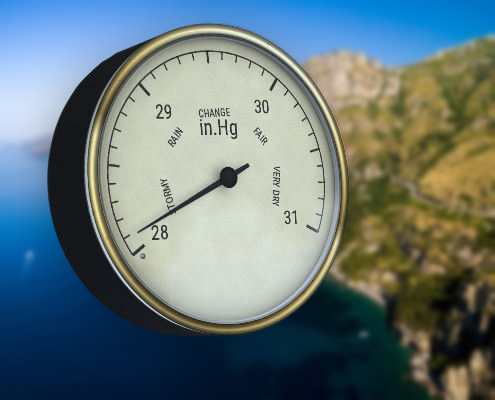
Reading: 28.1 inHg
